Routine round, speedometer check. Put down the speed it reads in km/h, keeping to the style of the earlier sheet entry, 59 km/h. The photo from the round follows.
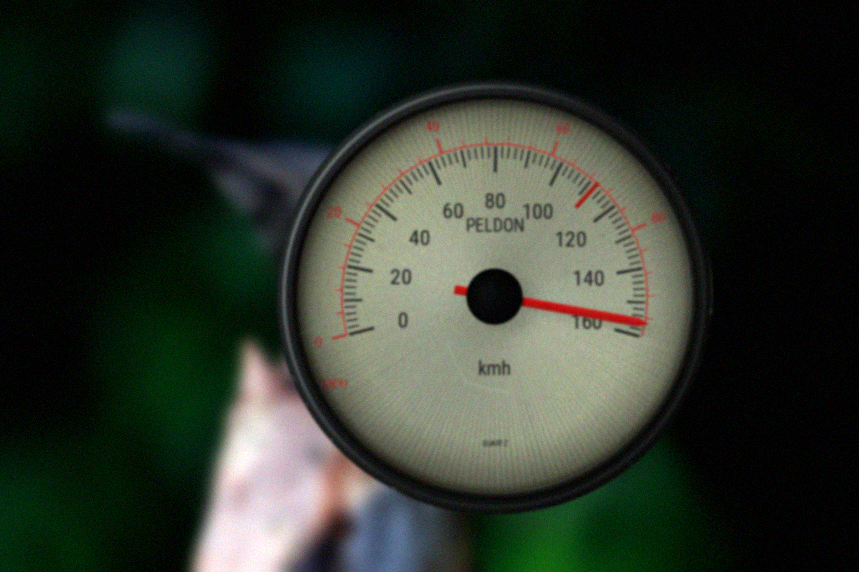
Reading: 156 km/h
